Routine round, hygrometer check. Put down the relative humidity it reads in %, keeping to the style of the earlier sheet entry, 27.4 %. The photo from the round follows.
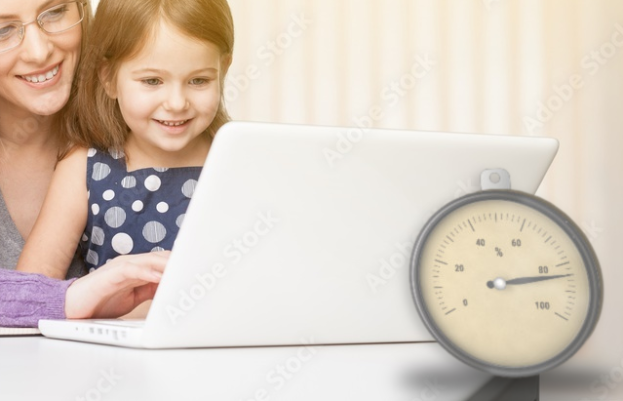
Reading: 84 %
